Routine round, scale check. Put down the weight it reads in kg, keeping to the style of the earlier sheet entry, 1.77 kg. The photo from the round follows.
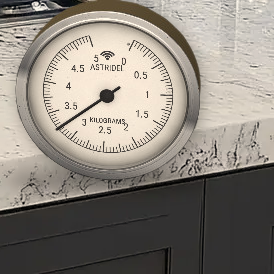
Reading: 3.25 kg
